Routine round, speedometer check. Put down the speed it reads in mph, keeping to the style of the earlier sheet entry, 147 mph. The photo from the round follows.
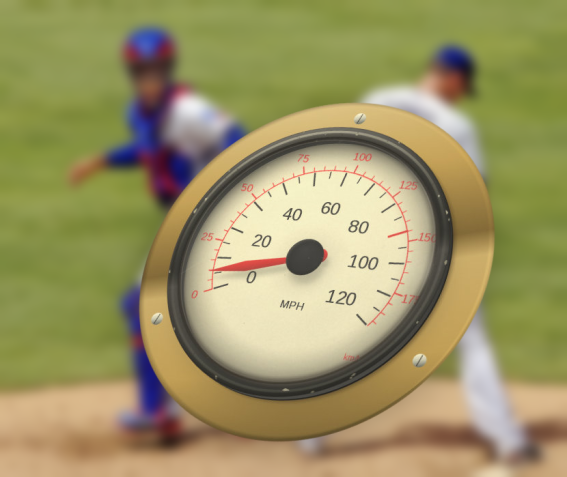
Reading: 5 mph
